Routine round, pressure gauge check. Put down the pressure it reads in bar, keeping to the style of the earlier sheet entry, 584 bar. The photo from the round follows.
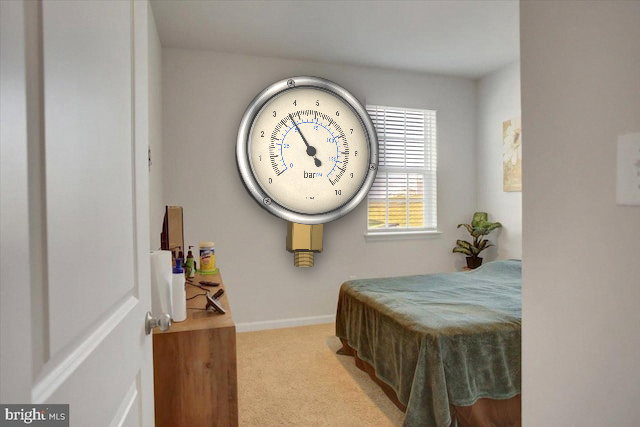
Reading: 3.5 bar
